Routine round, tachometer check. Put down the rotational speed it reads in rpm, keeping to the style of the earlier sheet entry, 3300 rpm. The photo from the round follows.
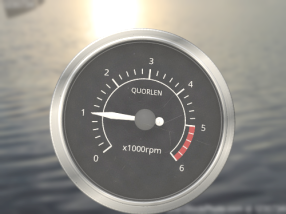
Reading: 1000 rpm
